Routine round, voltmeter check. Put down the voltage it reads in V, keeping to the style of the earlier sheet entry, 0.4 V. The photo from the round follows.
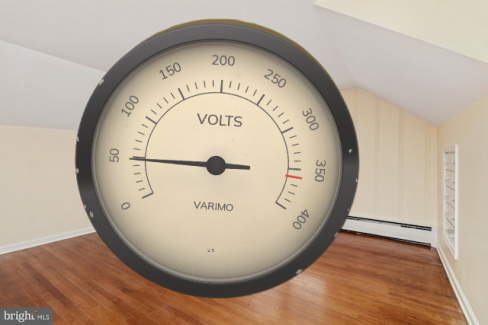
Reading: 50 V
